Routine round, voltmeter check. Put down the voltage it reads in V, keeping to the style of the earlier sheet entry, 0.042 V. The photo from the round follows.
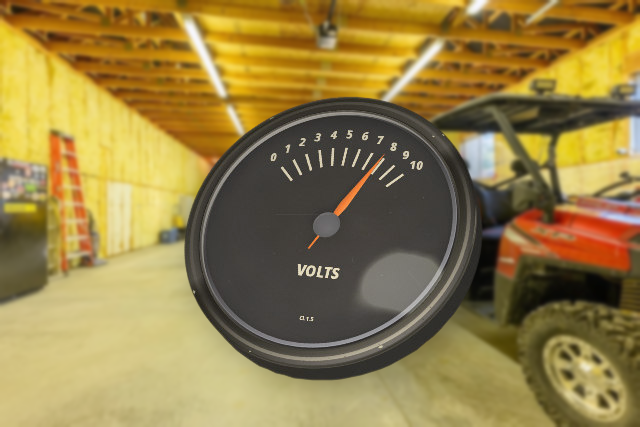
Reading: 8 V
